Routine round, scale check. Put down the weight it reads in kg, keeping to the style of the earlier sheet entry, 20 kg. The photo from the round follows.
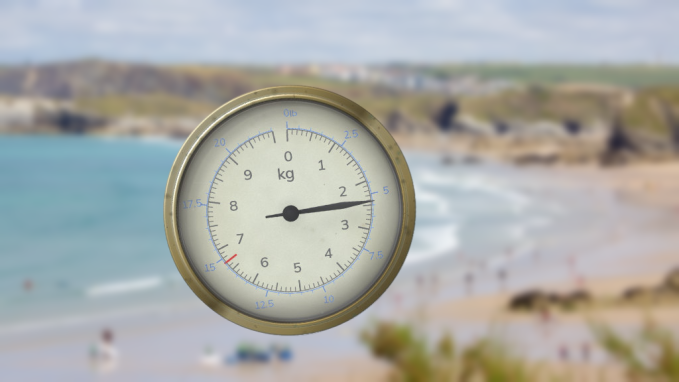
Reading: 2.4 kg
